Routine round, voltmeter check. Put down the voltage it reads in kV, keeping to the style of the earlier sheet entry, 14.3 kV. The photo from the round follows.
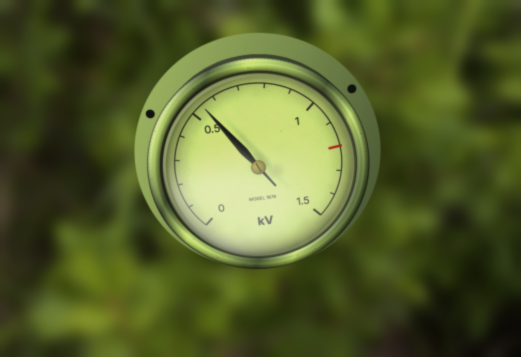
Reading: 0.55 kV
